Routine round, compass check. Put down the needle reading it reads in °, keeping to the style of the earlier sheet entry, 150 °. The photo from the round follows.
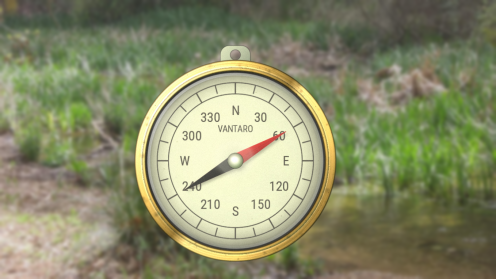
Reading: 60 °
